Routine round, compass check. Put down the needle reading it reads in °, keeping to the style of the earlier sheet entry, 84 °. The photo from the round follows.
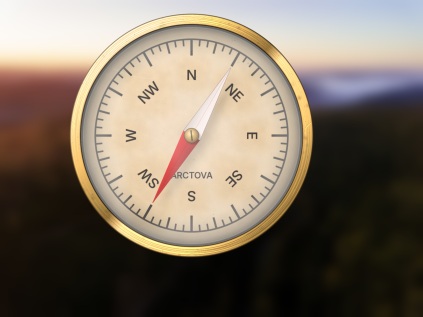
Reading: 210 °
